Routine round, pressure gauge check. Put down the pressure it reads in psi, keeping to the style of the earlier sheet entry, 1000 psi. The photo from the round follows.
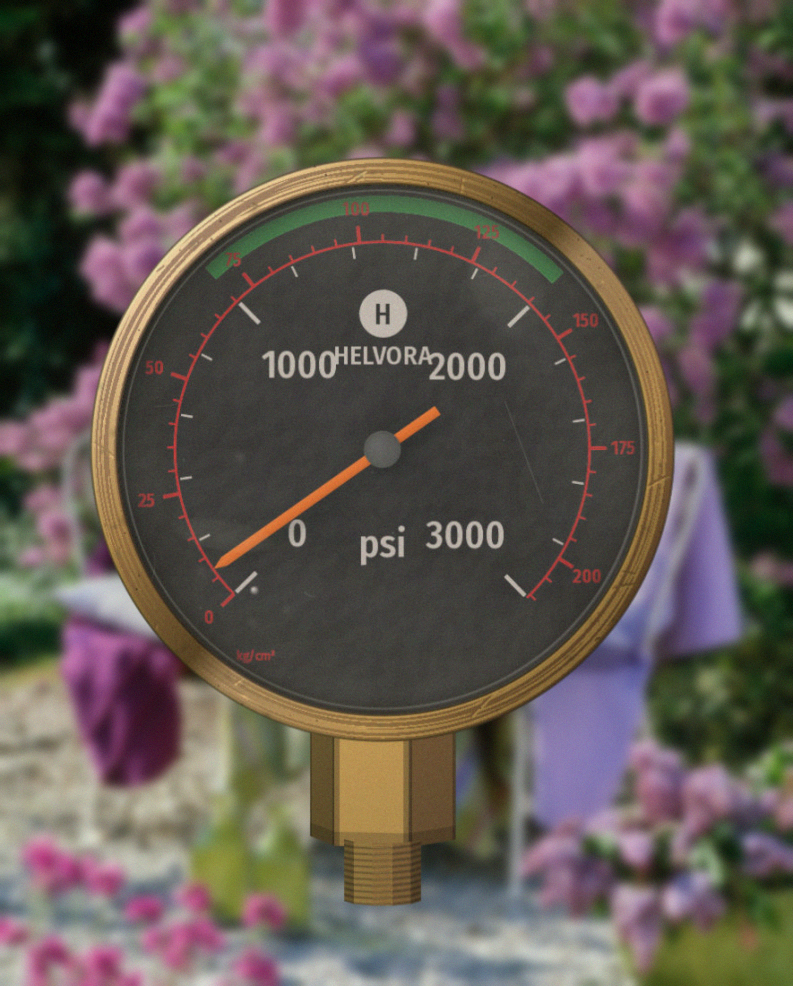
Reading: 100 psi
